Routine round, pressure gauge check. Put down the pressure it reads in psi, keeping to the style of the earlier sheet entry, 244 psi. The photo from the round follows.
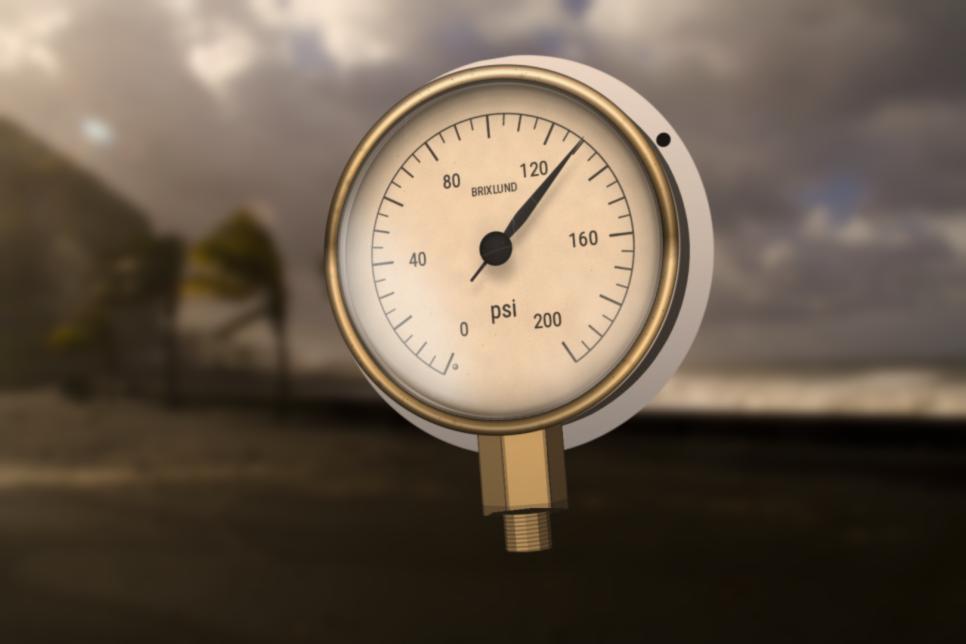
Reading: 130 psi
